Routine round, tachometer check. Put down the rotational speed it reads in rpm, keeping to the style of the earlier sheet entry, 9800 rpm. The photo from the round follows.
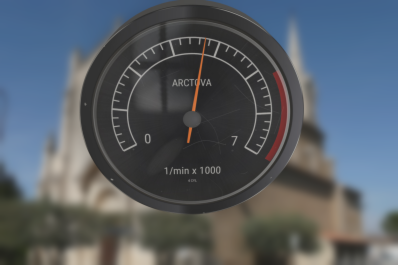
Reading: 3700 rpm
